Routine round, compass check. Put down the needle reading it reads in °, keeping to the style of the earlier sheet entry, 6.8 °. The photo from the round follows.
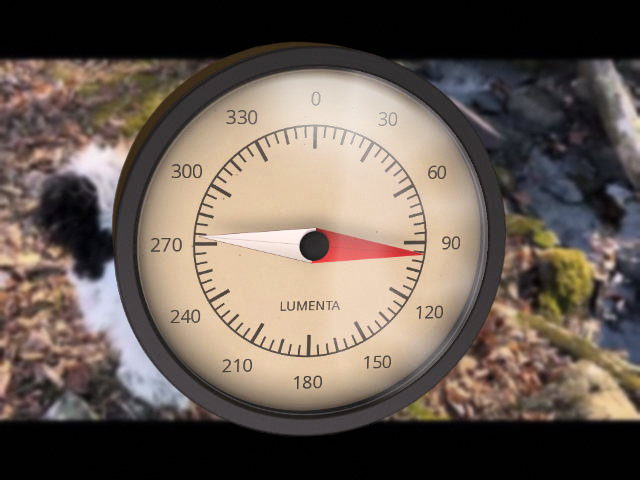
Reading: 95 °
